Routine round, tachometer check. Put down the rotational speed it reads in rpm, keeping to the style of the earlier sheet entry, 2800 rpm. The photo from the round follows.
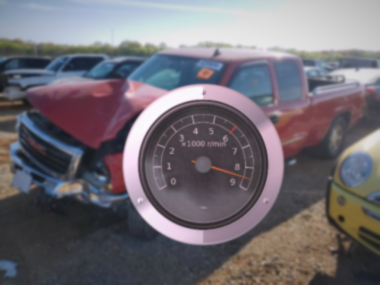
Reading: 8500 rpm
